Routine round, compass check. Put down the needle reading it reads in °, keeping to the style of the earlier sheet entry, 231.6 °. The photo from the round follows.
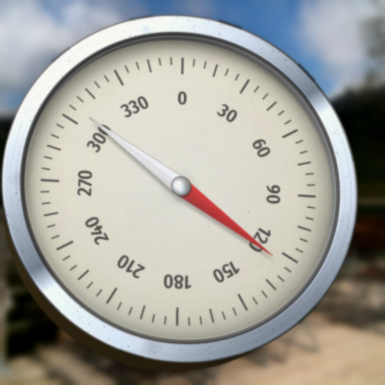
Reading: 125 °
